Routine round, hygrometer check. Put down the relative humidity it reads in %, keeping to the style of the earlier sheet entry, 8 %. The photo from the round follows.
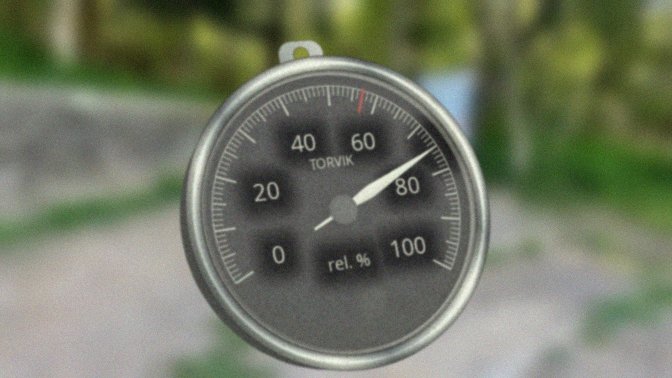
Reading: 75 %
